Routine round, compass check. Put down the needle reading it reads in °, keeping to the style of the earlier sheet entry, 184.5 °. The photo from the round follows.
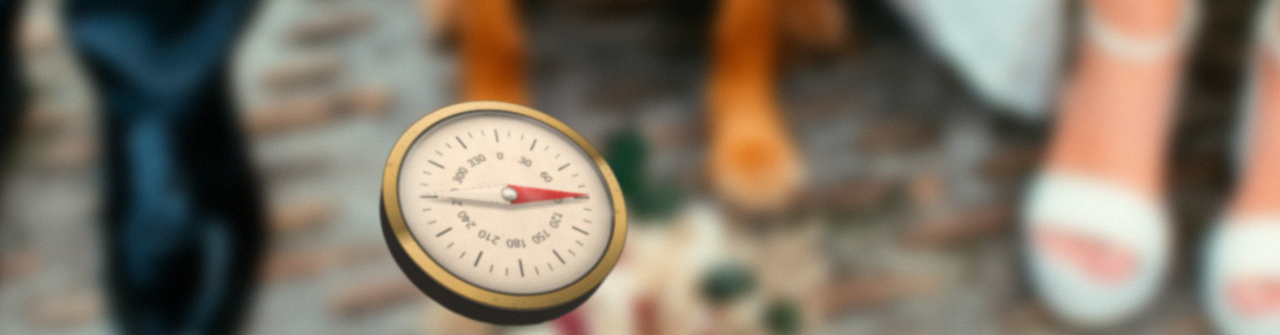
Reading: 90 °
